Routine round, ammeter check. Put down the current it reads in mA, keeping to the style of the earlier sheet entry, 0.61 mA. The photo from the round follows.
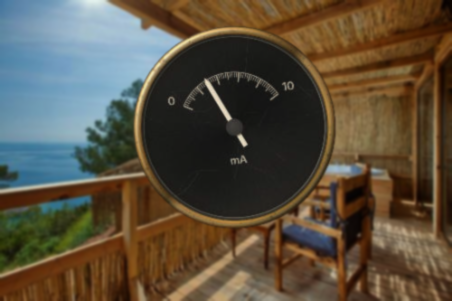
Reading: 3 mA
